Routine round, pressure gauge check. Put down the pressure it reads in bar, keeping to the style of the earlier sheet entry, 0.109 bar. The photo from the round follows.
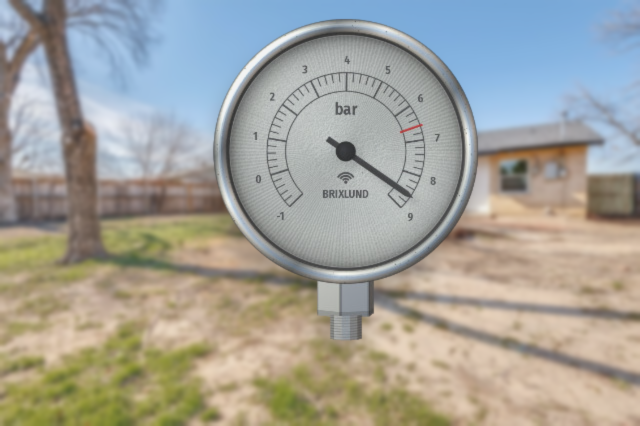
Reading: 8.6 bar
